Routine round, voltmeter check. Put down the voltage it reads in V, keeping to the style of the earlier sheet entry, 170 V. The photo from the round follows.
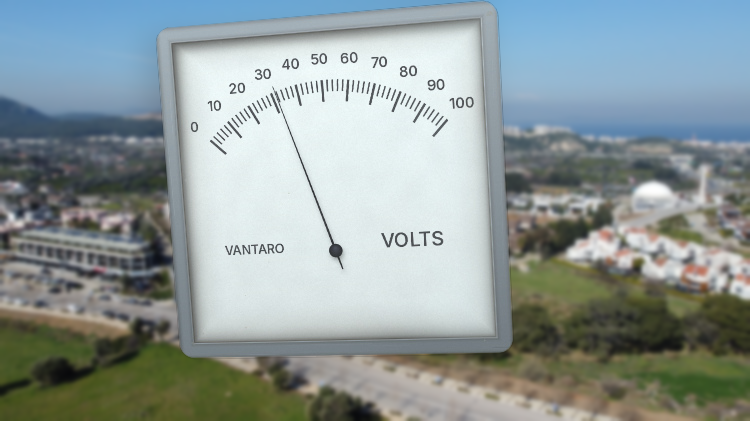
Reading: 32 V
